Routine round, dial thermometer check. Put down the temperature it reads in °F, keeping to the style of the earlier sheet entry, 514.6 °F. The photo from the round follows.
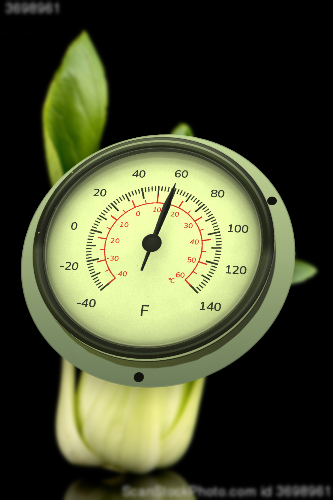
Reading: 60 °F
